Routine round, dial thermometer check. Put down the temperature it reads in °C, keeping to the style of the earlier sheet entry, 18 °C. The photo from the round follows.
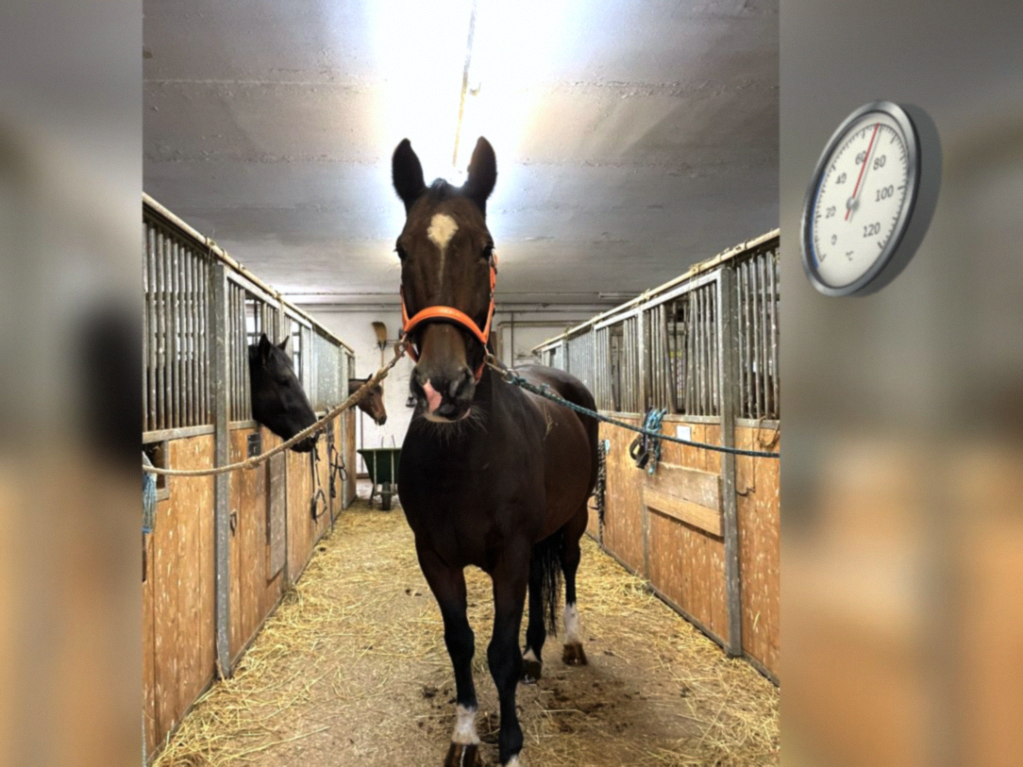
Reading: 70 °C
